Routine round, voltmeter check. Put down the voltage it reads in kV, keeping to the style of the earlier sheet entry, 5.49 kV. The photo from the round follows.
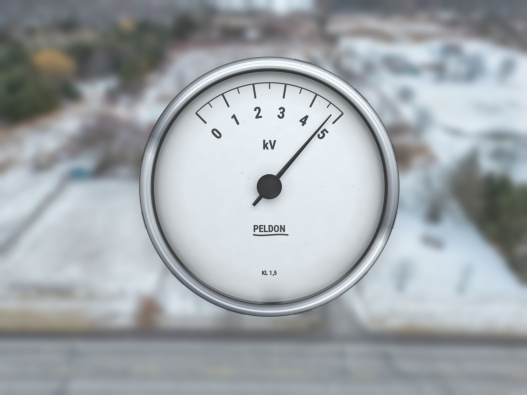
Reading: 4.75 kV
